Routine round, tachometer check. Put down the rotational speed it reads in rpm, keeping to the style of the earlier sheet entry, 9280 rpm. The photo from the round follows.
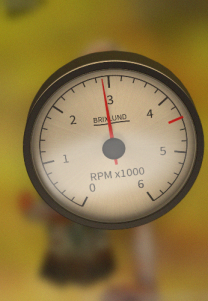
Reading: 2900 rpm
